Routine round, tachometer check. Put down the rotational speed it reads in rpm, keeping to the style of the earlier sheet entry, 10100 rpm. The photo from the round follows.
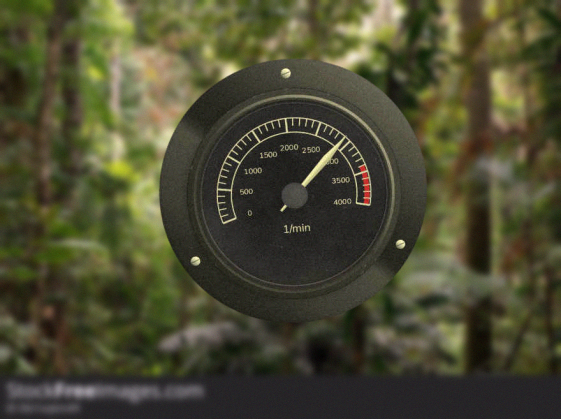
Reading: 2900 rpm
